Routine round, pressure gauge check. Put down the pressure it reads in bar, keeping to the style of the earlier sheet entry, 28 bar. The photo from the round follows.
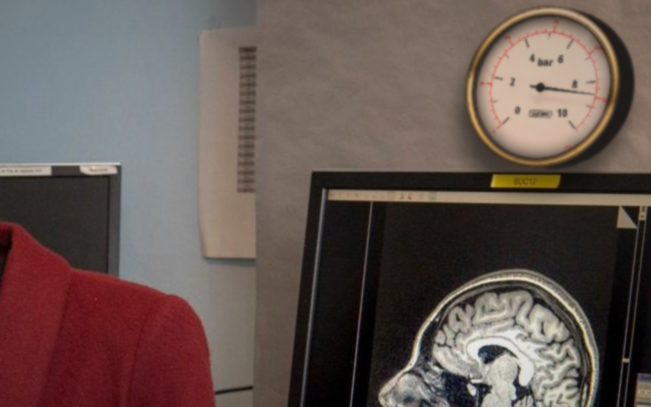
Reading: 8.5 bar
